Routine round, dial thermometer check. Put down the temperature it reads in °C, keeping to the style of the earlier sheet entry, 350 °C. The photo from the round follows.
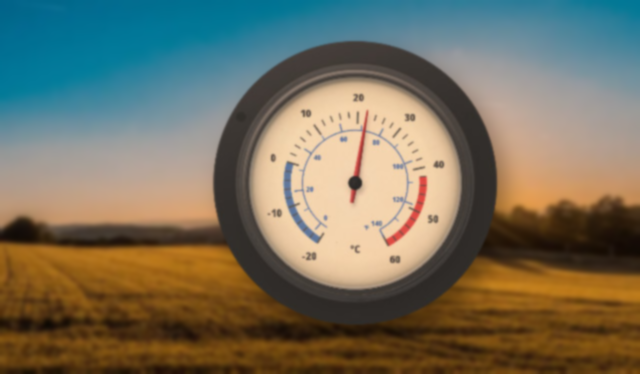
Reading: 22 °C
